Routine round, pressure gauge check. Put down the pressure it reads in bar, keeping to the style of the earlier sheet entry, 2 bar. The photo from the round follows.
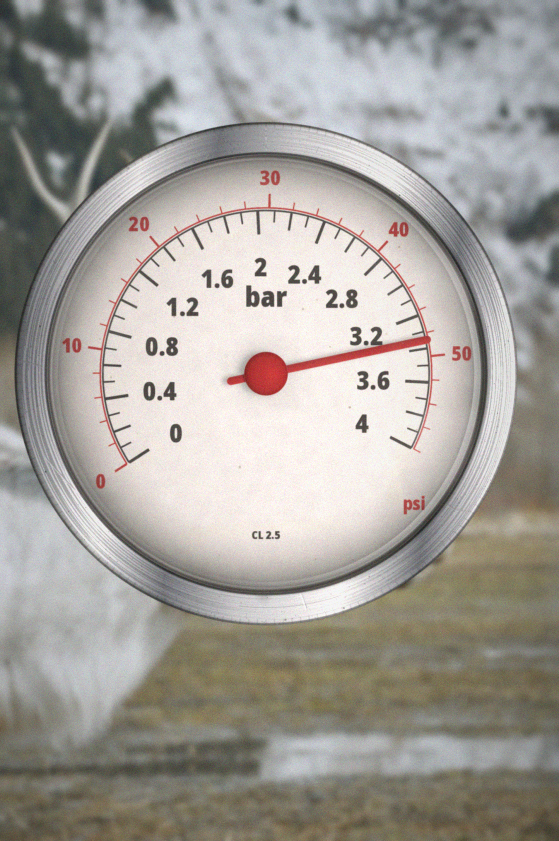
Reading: 3.35 bar
